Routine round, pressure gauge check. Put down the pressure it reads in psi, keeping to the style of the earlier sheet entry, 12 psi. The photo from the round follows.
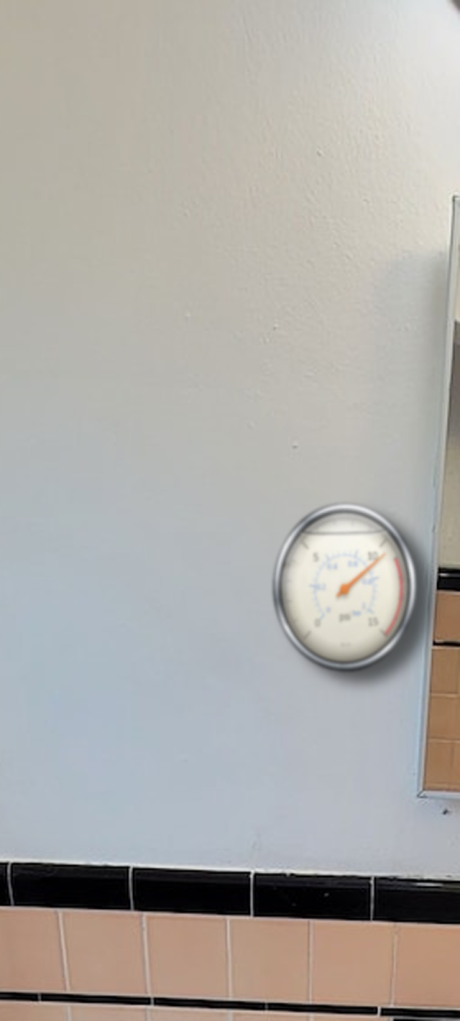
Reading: 10.5 psi
